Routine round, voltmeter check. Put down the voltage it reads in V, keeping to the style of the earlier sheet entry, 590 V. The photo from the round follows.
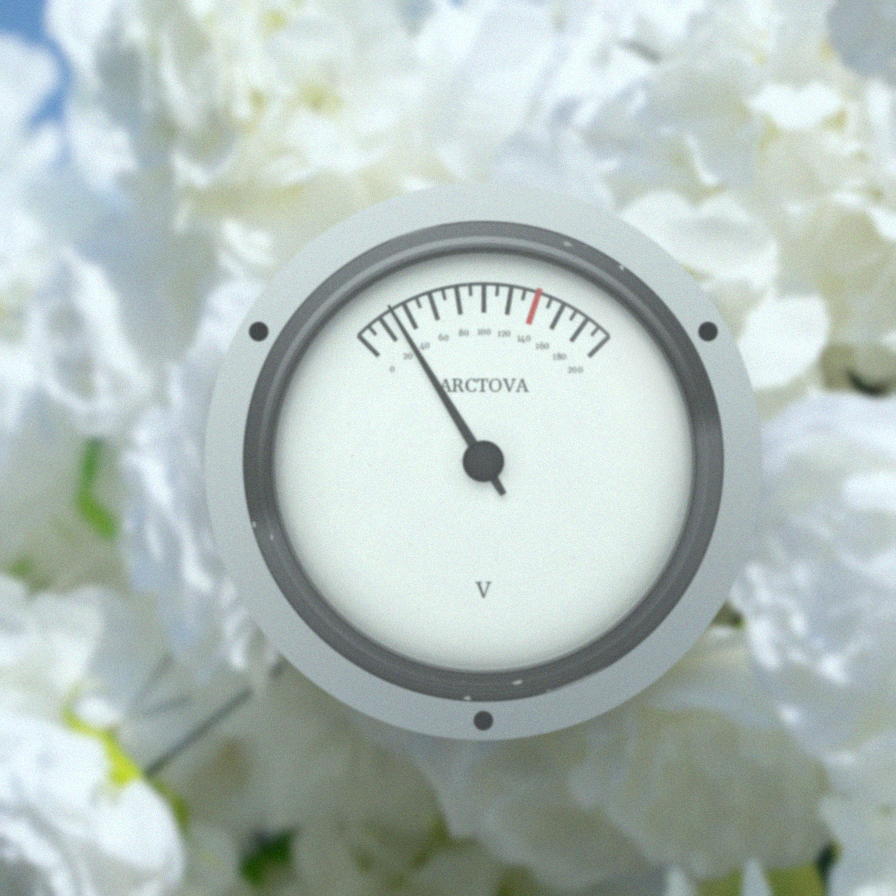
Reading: 30 V
